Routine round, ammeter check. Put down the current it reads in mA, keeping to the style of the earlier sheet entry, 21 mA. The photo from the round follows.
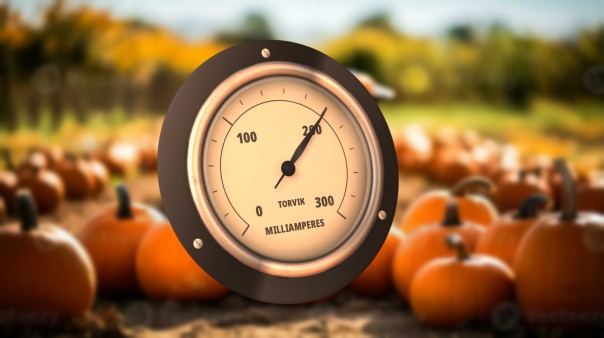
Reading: 200 mA
